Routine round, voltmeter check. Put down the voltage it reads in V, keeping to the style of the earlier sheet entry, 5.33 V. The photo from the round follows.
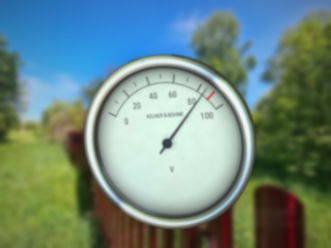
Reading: 85 V
